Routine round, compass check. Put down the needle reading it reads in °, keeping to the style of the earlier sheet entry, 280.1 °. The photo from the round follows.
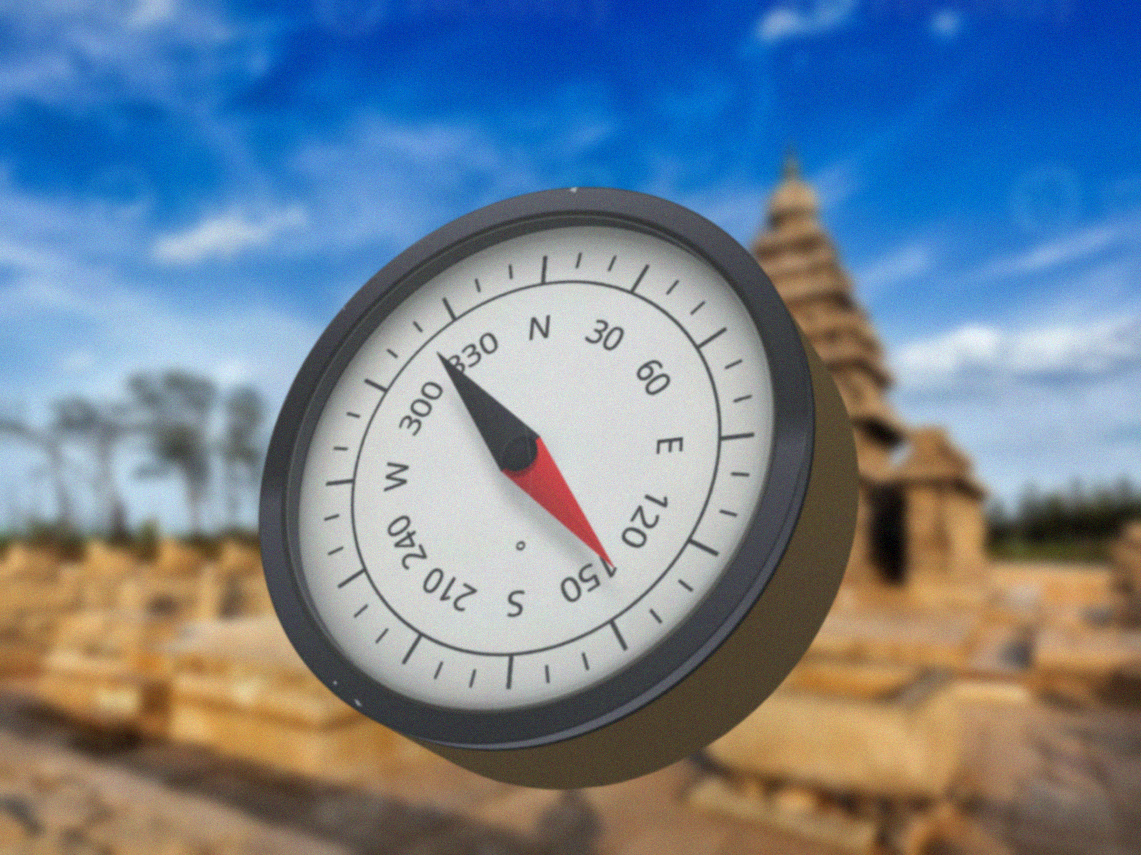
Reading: 140 °
